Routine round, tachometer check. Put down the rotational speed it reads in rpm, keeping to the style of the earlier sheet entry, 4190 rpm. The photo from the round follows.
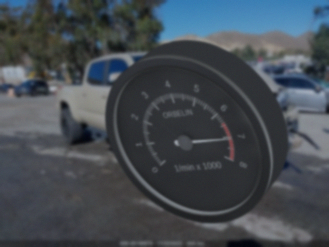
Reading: 7000 rpm
